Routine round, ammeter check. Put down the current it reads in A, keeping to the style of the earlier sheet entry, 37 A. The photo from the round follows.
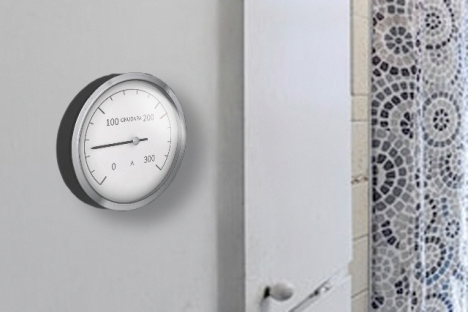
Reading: 50 A
